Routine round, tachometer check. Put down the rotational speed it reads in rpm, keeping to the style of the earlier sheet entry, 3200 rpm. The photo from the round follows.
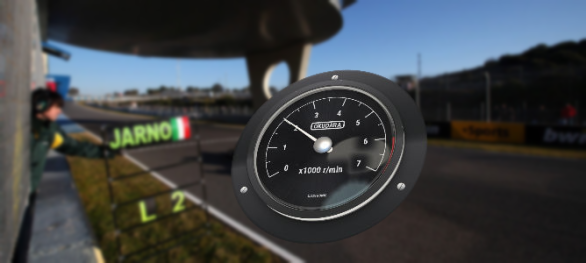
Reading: 2000 rpm
